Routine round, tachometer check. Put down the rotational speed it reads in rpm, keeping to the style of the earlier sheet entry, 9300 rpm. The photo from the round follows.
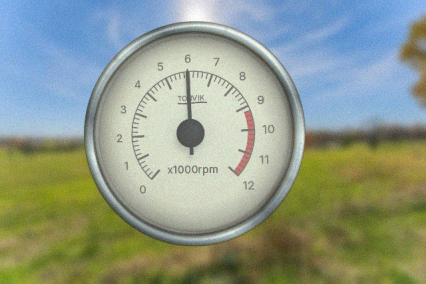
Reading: 6000 rpm
